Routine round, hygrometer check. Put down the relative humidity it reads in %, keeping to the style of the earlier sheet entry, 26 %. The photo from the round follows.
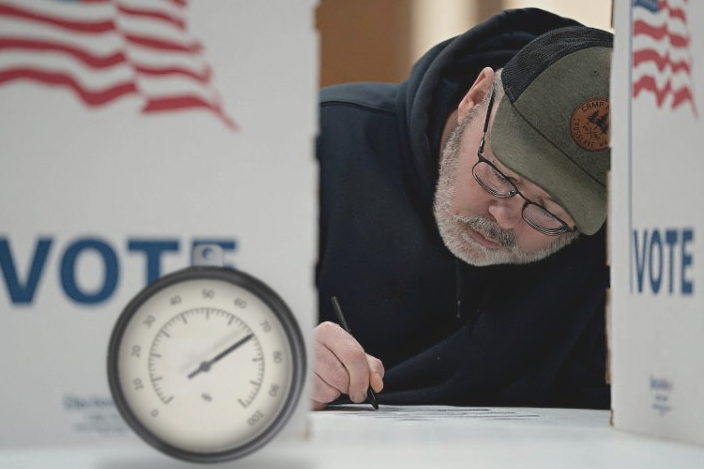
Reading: 70 %
